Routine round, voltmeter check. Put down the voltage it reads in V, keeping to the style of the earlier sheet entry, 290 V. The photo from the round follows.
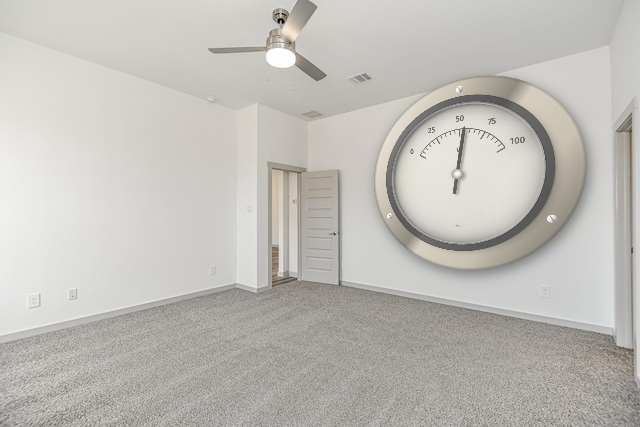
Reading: 55 V
